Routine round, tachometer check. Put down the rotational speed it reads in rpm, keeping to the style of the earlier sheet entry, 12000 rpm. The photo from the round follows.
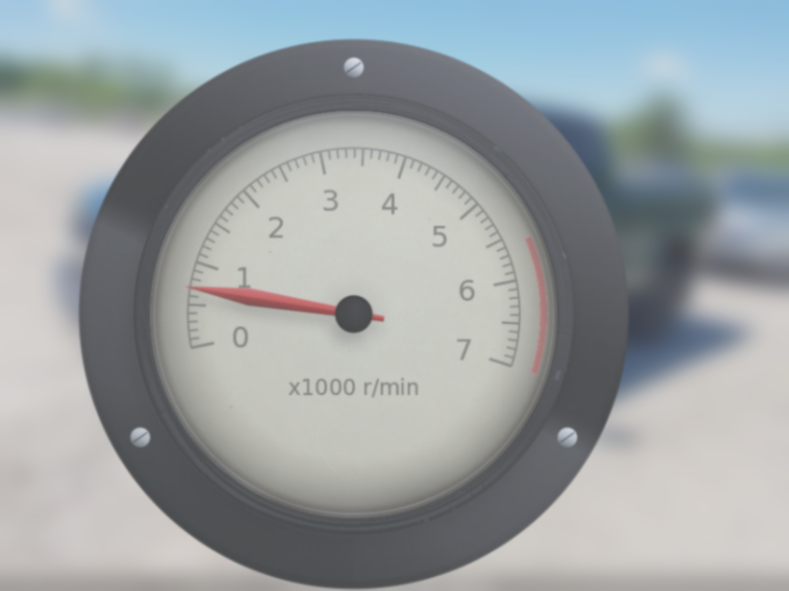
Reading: 700 rpm
